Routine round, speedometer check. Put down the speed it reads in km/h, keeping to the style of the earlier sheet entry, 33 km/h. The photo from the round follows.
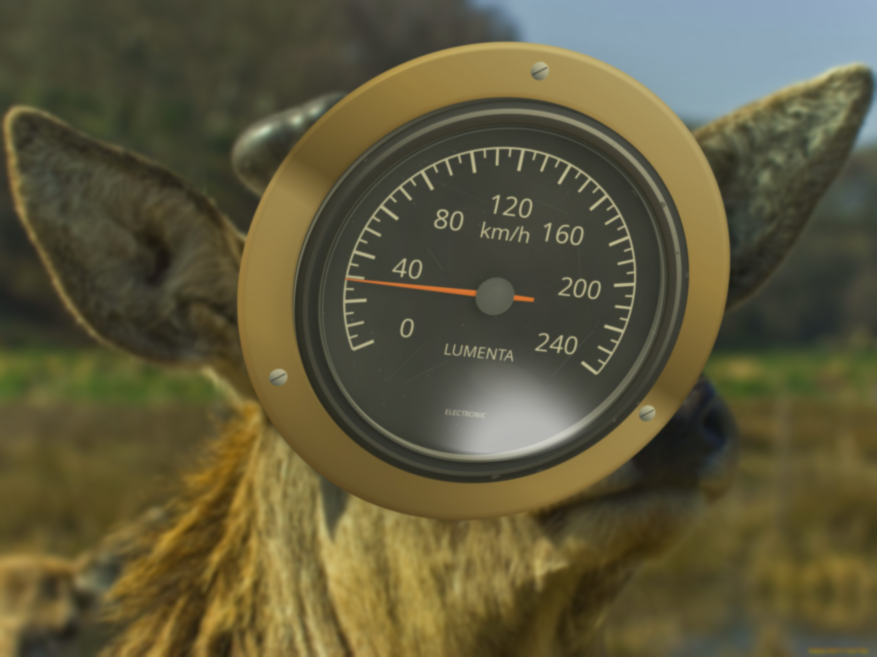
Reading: 30 km/h
